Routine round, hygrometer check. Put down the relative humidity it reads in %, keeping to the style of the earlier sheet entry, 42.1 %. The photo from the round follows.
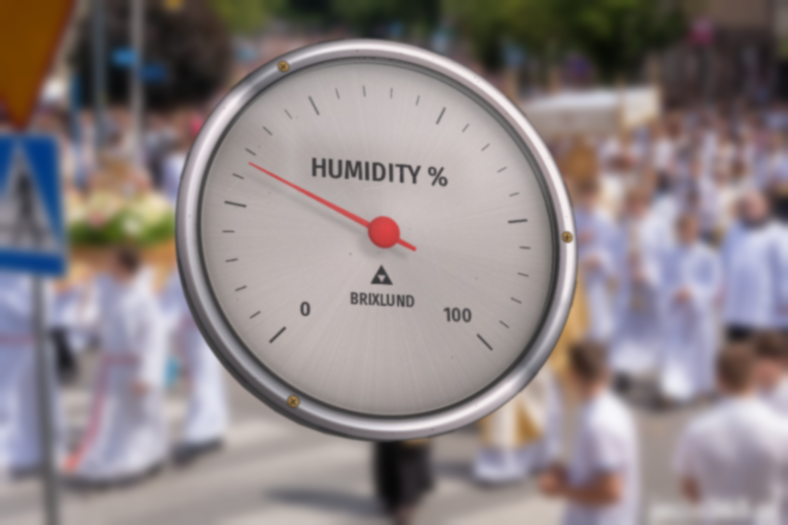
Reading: 26 %
